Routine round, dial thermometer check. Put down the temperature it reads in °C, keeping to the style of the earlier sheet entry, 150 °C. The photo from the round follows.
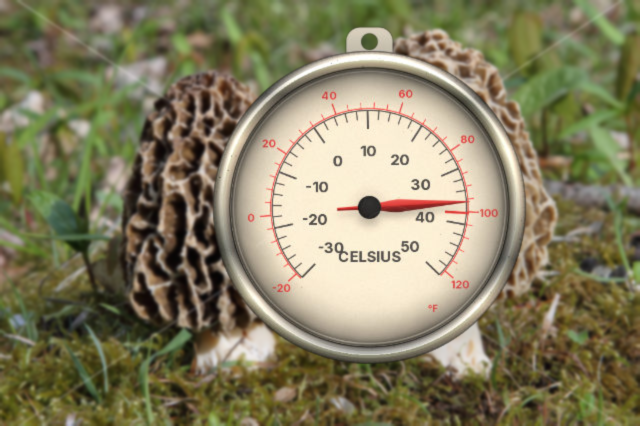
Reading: 36 °C
